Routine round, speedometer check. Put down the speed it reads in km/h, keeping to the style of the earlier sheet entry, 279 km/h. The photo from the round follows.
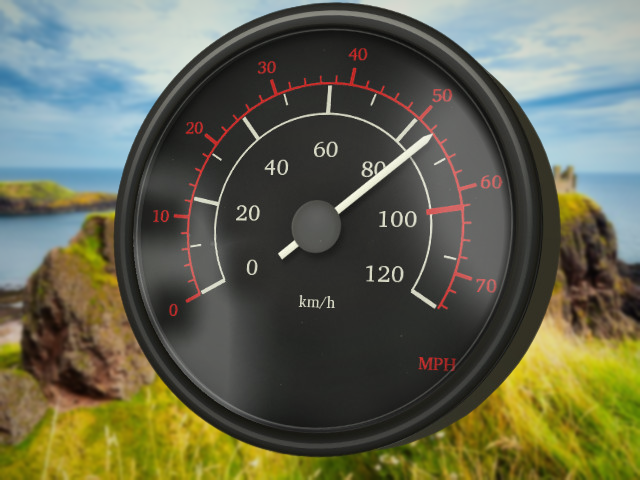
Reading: 85 km/h
